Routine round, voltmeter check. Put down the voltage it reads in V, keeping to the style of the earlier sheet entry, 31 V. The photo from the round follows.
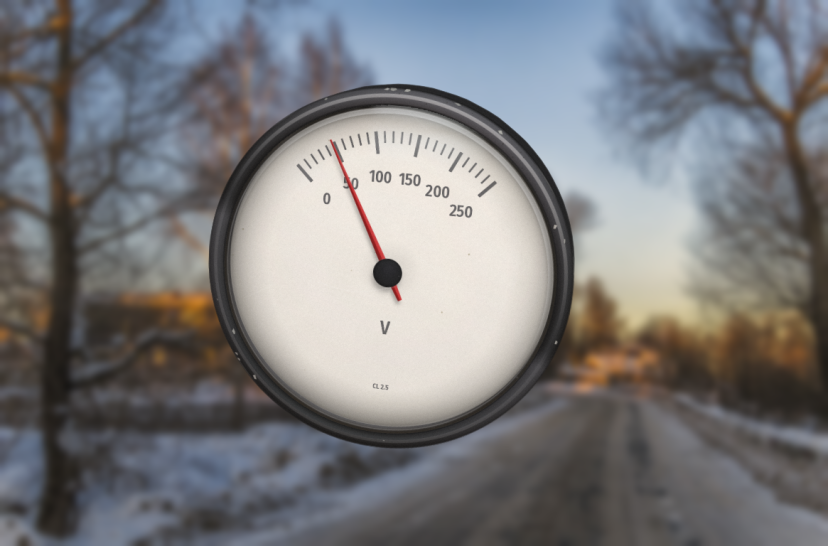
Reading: 50 V
